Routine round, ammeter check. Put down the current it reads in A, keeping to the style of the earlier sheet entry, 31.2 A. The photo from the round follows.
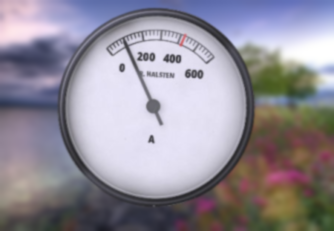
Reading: 100 A
